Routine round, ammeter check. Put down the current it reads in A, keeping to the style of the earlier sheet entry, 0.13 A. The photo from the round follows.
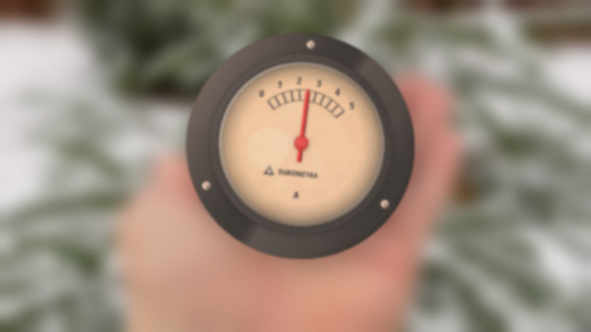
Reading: 2.5 A
